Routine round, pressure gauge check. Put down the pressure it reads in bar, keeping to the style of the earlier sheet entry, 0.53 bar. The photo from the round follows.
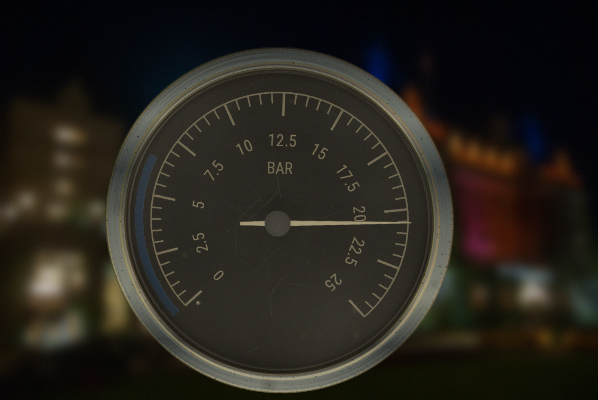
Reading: 20.5 bar
